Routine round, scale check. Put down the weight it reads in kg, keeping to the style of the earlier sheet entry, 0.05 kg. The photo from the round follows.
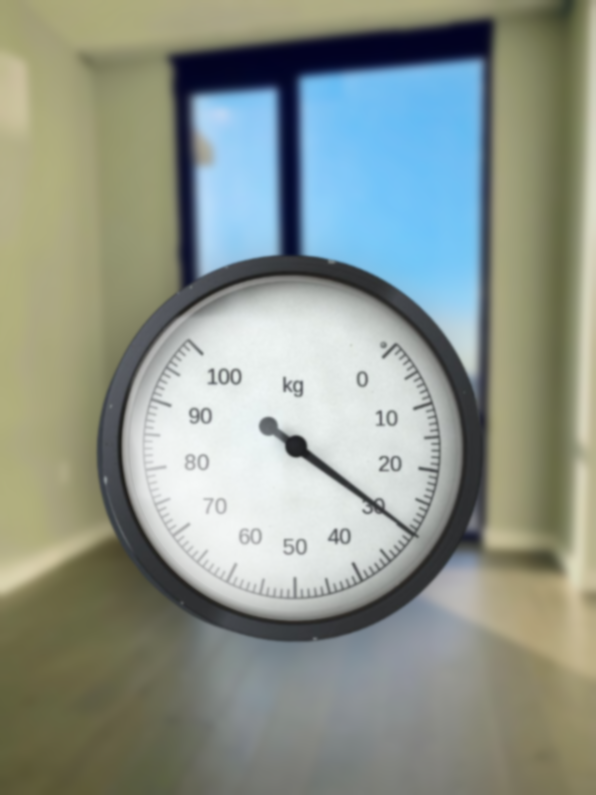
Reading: 30 kg
